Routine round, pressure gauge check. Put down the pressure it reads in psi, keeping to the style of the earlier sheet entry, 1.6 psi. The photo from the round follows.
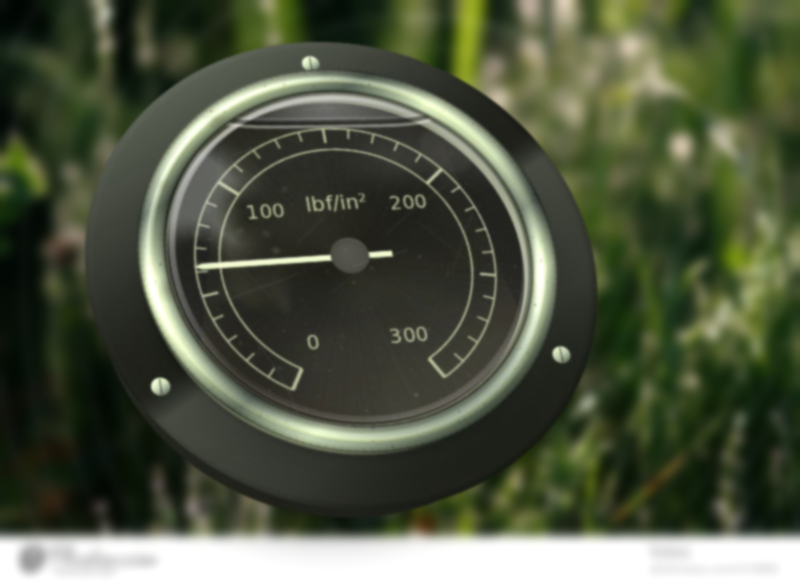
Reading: 60 psi
